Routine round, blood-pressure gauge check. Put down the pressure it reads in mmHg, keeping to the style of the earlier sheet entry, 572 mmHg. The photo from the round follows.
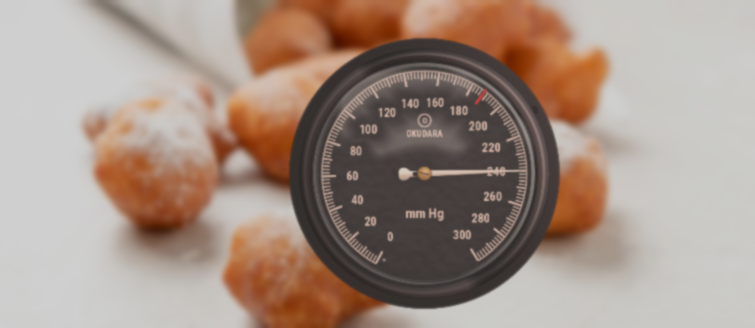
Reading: 240 mmHg
